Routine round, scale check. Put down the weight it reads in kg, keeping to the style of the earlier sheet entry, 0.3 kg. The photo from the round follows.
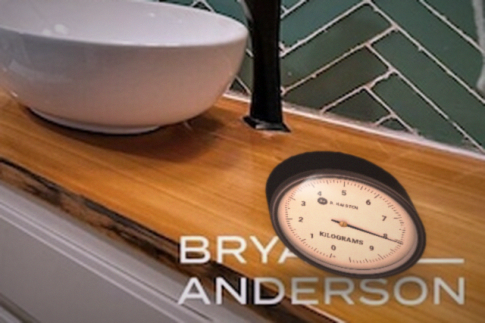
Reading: 8 kg
